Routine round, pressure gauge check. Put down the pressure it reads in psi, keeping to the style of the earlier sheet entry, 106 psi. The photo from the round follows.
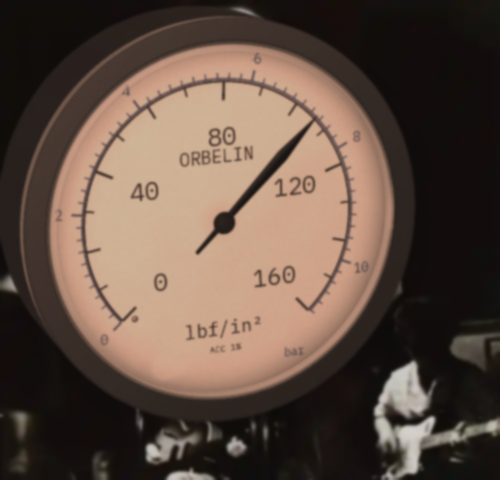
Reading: 105 psi
